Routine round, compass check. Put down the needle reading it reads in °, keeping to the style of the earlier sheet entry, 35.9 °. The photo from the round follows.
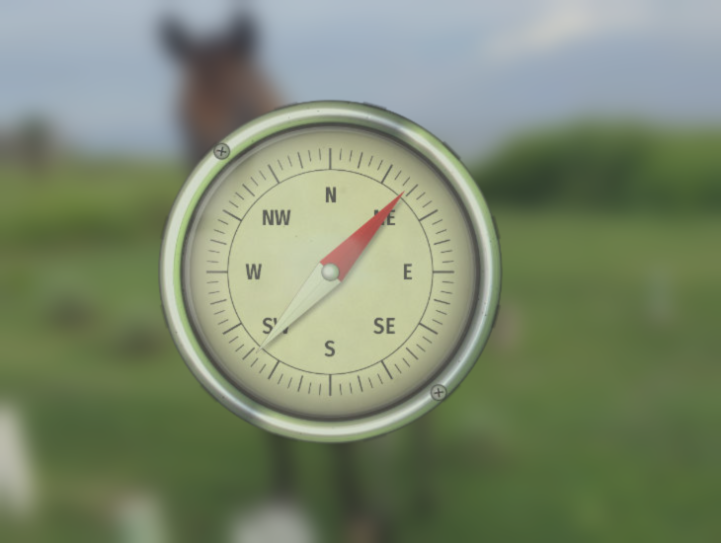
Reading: 42.5 °
